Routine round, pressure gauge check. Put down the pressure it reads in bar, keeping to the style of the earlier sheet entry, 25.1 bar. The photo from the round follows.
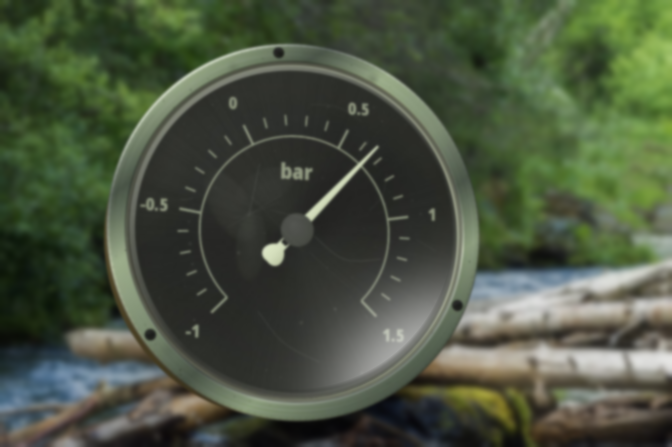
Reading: 0.65 bar
